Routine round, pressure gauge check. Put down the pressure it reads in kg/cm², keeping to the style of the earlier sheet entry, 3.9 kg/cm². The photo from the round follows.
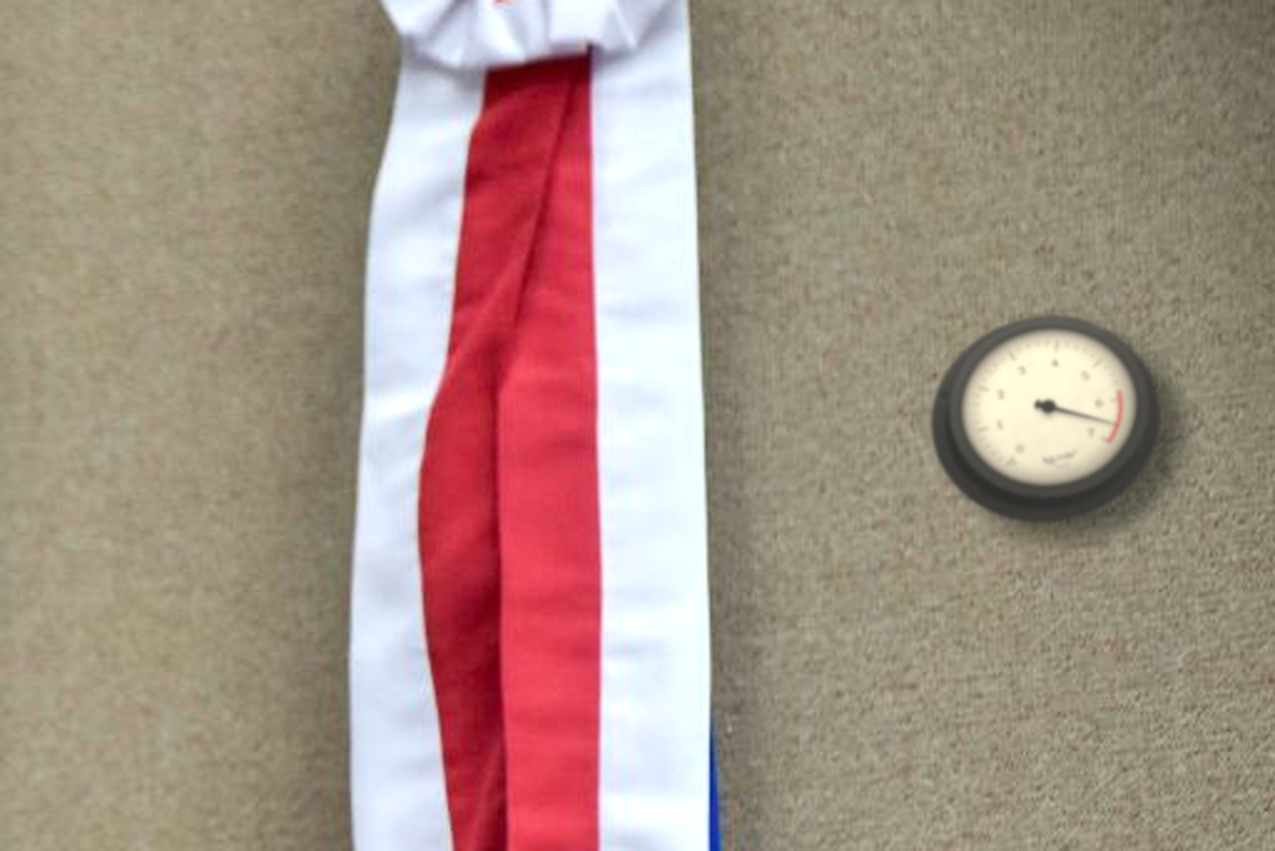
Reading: 6.6 kg/cm²
